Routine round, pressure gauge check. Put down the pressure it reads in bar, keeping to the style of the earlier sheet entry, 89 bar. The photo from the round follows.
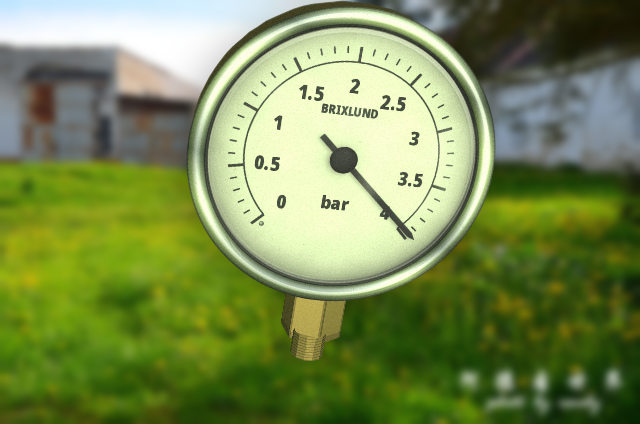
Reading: 3.95 bar
